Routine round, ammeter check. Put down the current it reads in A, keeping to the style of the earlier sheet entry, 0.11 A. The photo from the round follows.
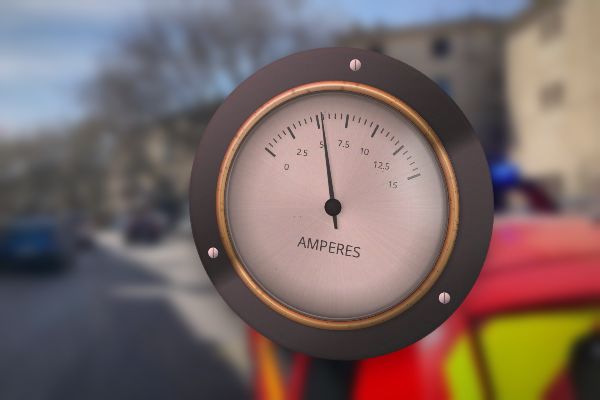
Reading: 5.5 A
